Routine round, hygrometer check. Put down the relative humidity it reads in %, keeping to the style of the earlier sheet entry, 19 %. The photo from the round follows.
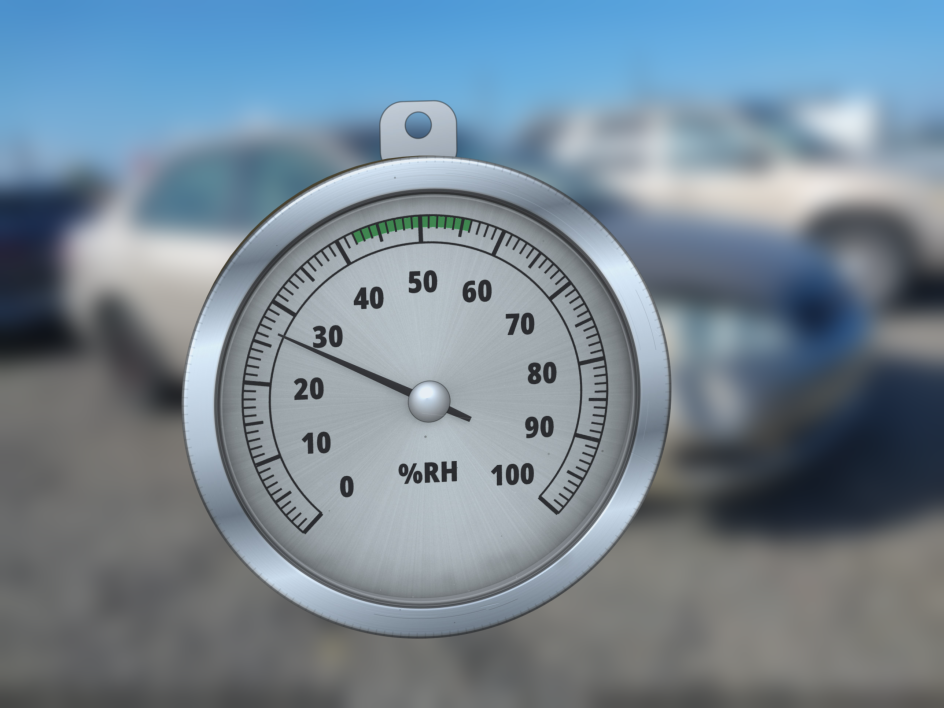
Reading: 27 %
